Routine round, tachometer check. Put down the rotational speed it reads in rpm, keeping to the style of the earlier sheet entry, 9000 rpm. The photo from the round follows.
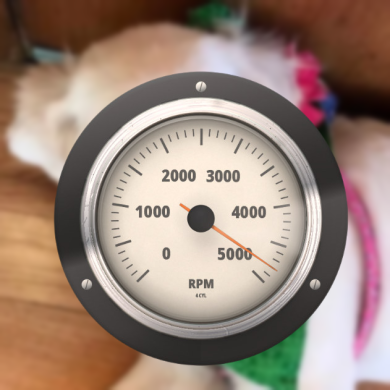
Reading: 4800 rpm
